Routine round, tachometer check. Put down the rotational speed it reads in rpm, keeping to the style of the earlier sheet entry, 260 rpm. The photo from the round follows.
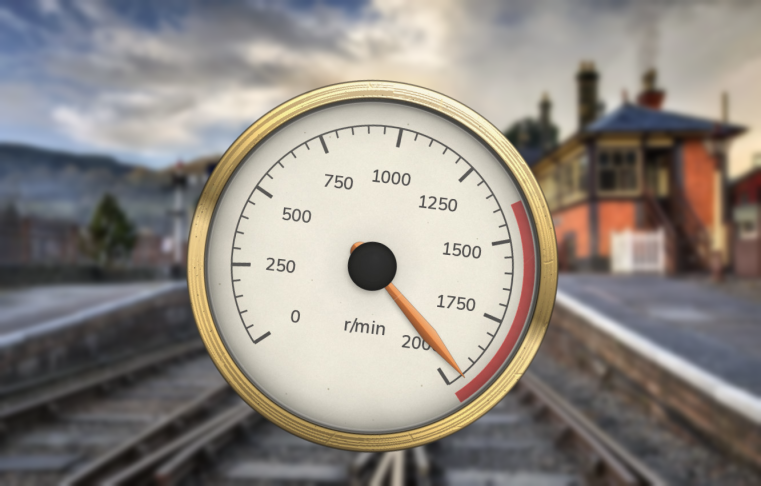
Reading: 1950 rpm
